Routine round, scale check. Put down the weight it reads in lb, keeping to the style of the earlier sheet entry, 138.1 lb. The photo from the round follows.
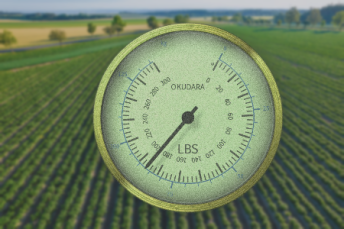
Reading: 192 lb
